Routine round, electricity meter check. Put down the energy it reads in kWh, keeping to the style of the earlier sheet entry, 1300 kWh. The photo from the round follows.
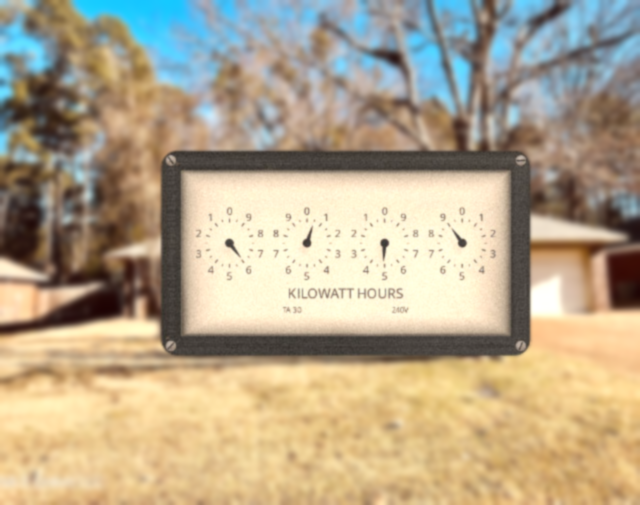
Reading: 6049 kWh
